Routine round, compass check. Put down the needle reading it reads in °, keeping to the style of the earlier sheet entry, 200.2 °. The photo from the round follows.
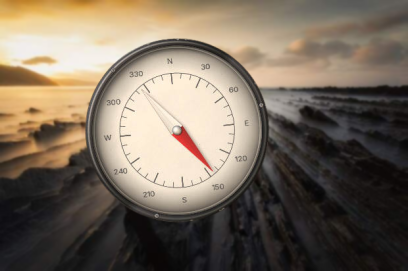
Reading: 145 °
